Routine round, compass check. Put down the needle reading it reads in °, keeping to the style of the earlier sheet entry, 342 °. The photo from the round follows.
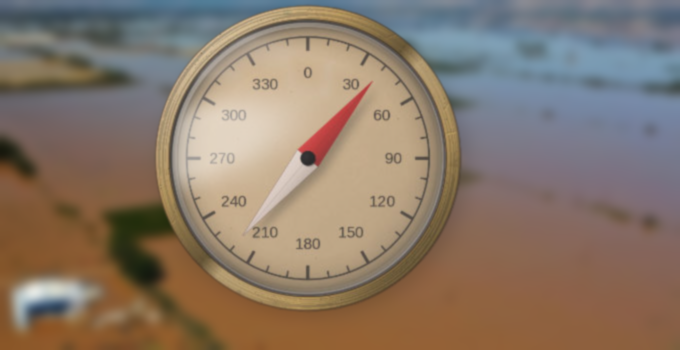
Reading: 40 °
